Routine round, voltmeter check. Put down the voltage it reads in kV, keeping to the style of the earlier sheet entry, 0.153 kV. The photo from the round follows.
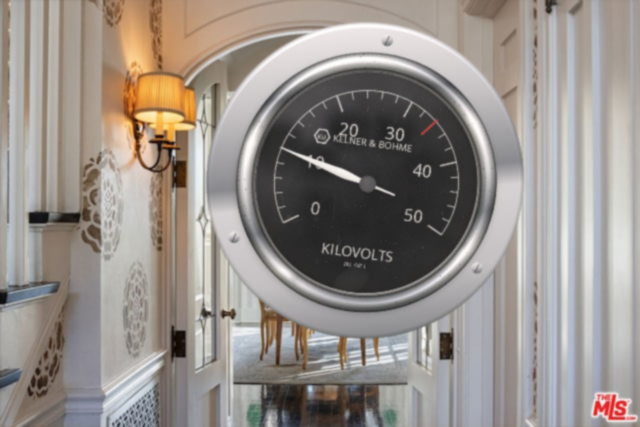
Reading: 10 kV
